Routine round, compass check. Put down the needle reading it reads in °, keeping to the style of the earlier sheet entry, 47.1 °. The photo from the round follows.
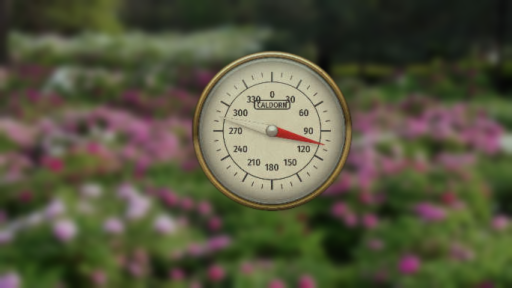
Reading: 105 °
